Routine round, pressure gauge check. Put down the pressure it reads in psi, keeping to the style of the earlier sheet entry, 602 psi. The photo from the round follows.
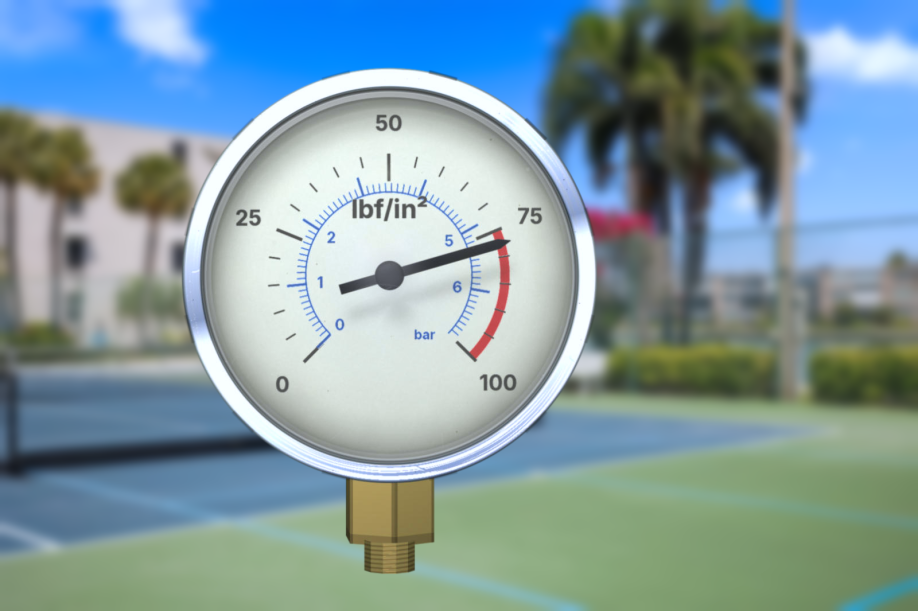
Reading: 77.5 psi
